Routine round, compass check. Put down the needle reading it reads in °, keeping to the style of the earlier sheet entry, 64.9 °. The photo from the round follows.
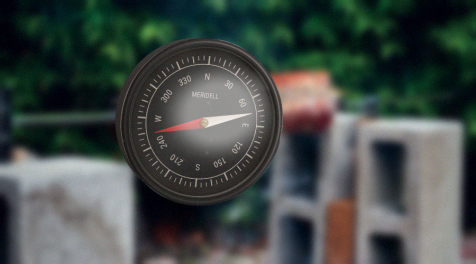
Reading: 255 °
